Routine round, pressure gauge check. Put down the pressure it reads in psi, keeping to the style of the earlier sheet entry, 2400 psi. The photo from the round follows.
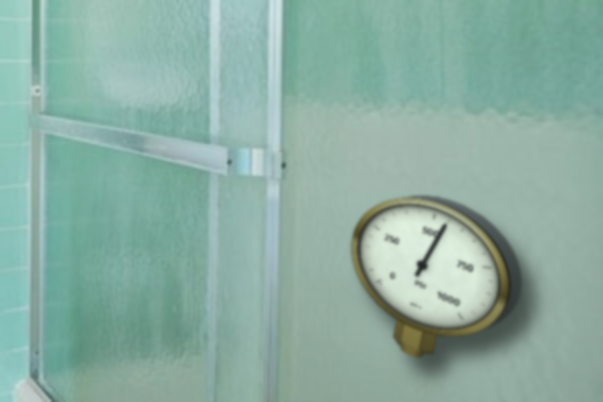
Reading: 550 psi
